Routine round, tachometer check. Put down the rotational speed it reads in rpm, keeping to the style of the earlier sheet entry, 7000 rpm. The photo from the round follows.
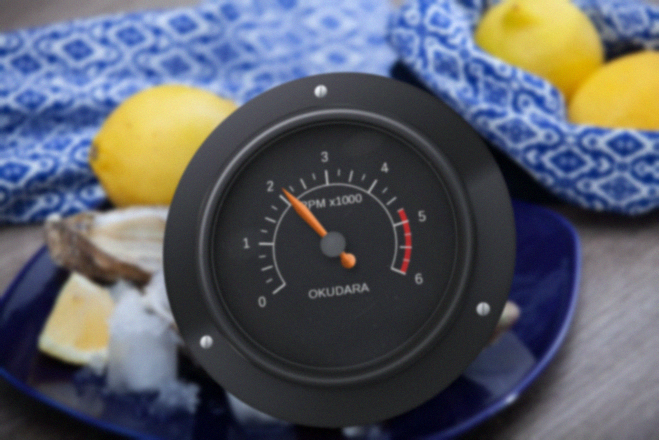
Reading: 2125 rpm
